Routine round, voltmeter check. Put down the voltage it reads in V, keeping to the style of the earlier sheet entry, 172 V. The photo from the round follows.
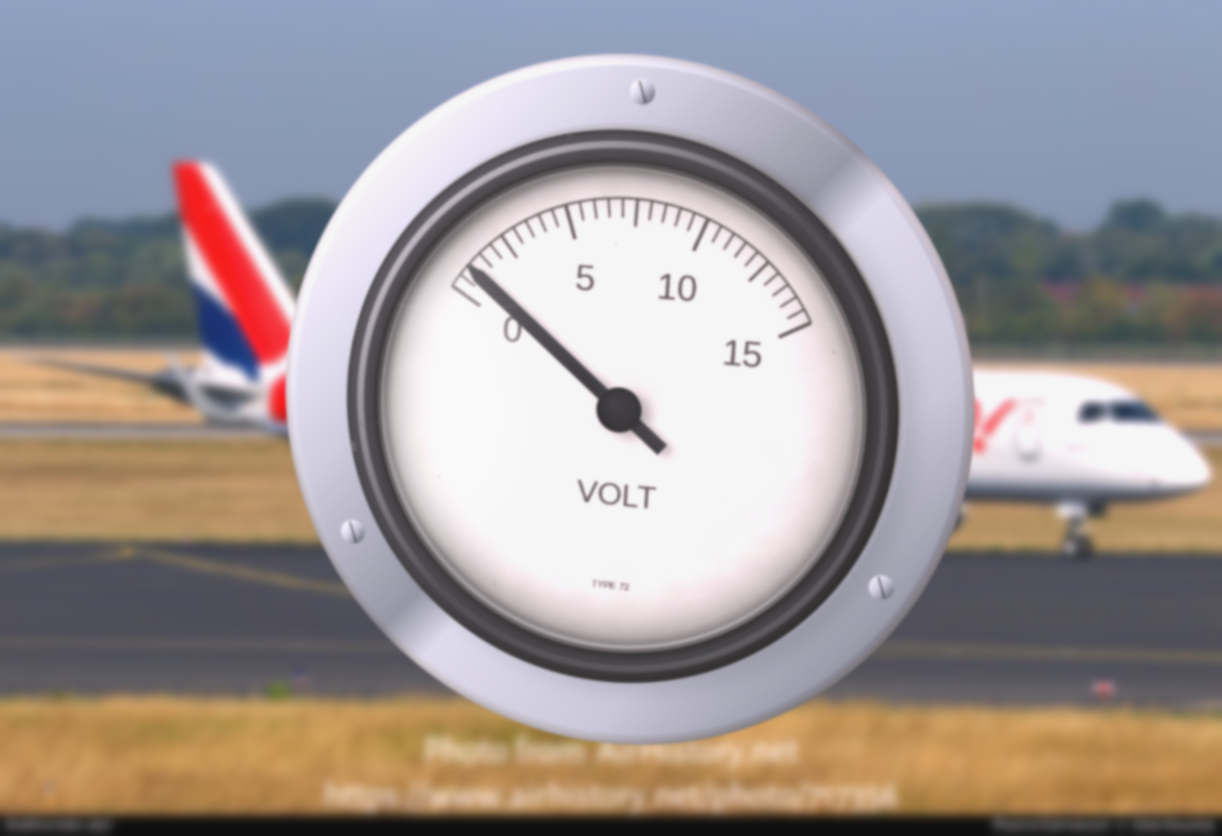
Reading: 1 V
